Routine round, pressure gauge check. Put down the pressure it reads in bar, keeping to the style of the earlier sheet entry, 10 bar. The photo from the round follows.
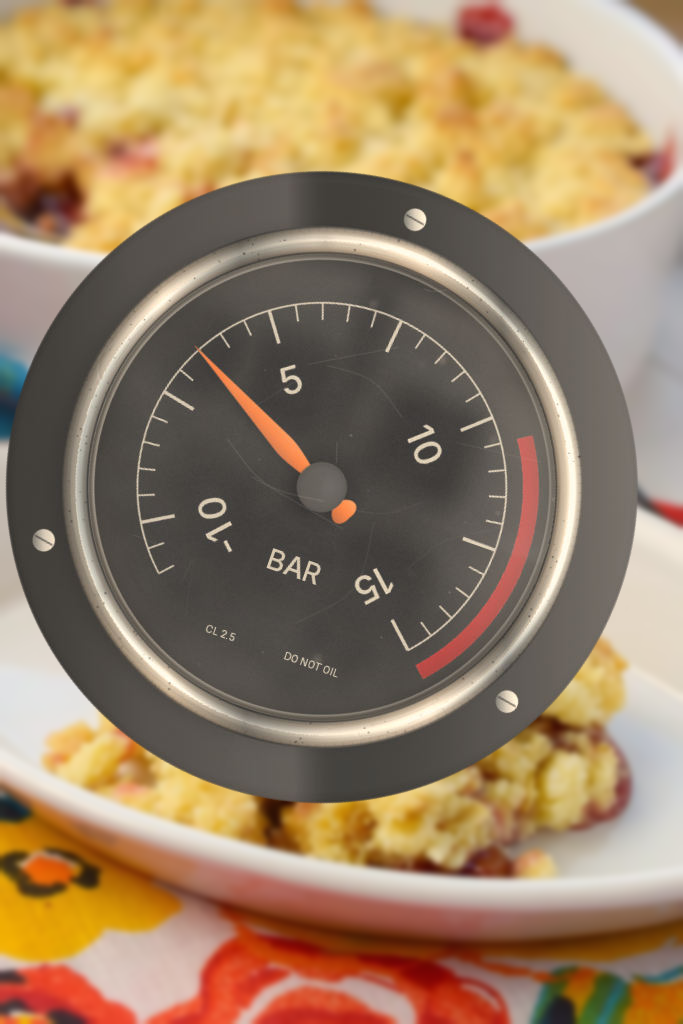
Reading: 3.5 bar
